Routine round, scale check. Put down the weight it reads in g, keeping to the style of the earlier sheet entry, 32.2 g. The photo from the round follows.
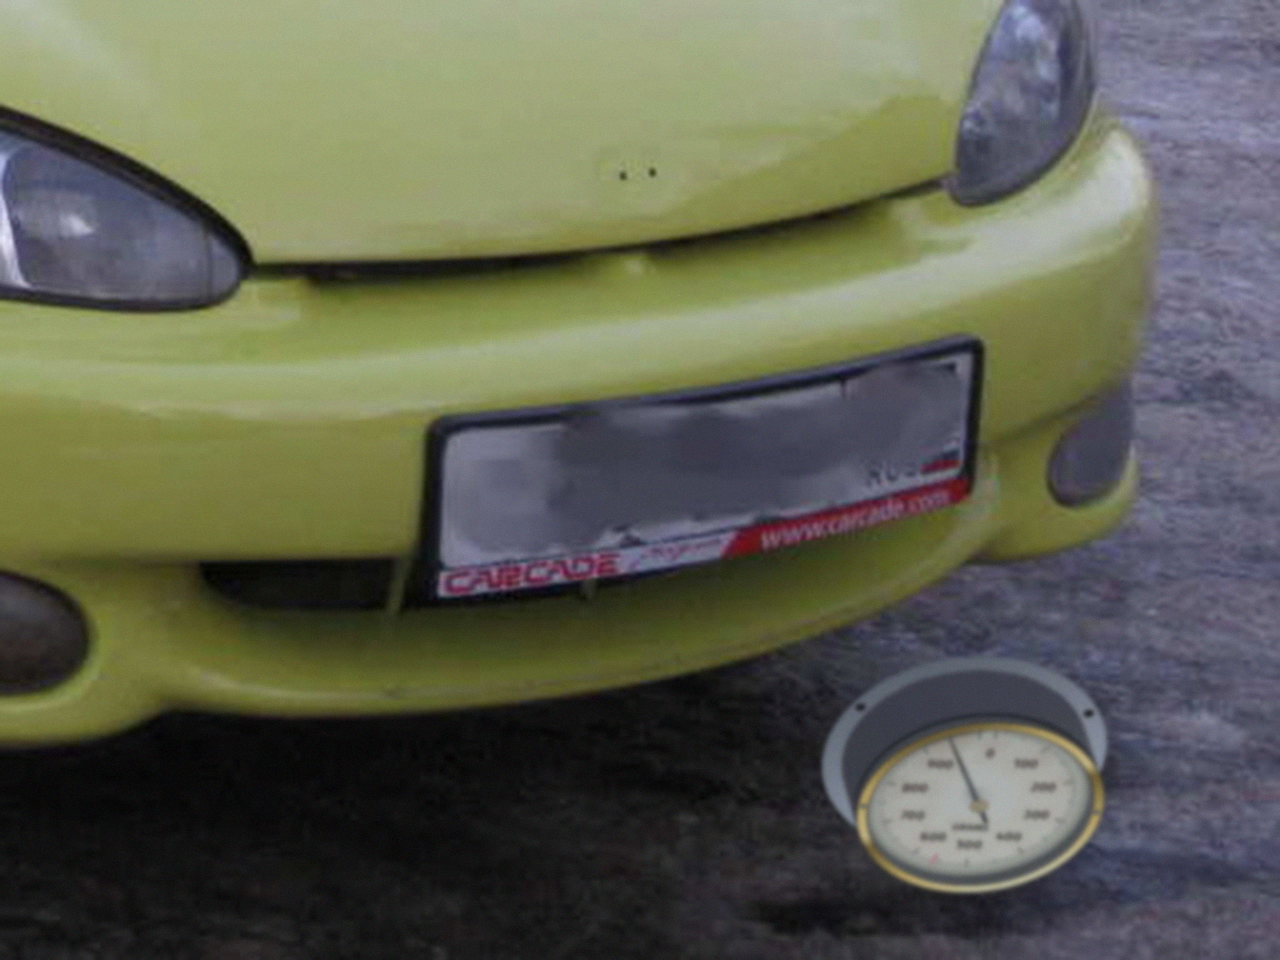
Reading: 950 g
